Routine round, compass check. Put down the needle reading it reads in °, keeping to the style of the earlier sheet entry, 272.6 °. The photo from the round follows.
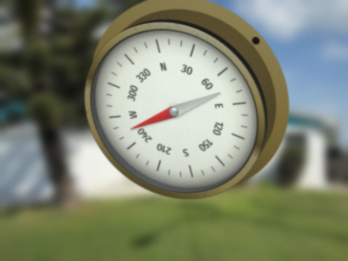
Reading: 255 °
